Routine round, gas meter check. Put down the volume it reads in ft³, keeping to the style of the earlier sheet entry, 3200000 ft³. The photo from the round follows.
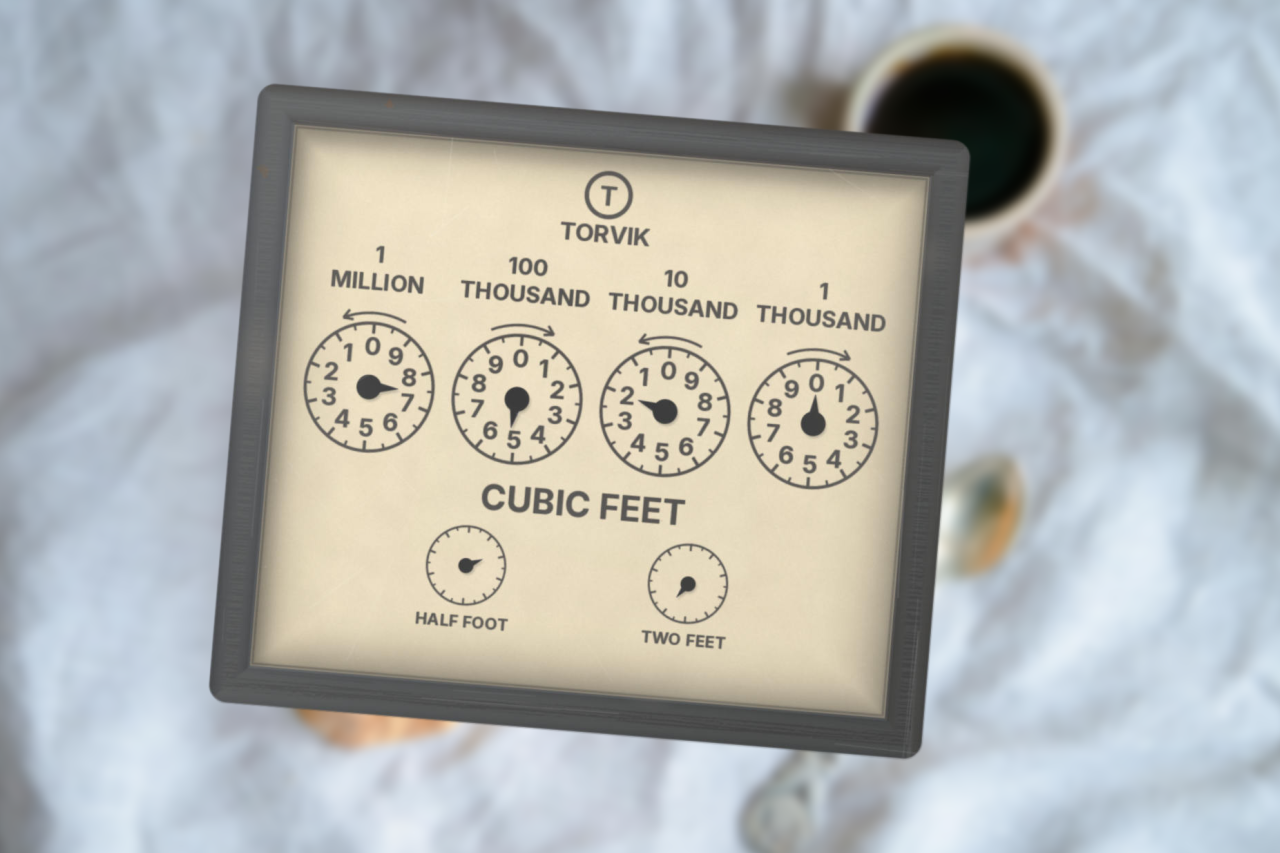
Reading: 752000 ft³
